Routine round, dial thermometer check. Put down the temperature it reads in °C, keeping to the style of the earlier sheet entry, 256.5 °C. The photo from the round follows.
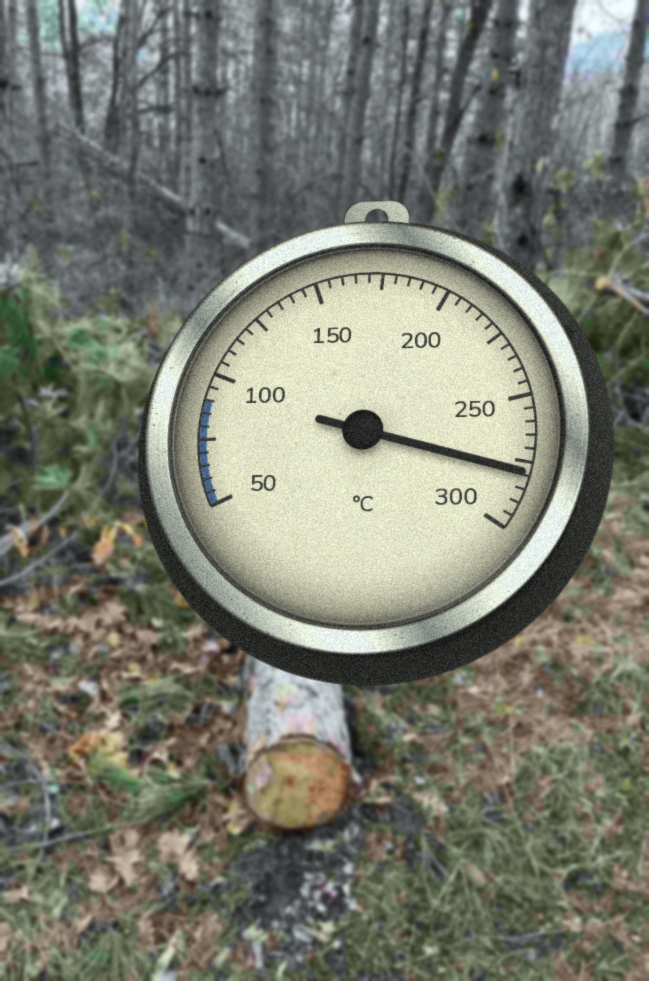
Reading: 280 °C
